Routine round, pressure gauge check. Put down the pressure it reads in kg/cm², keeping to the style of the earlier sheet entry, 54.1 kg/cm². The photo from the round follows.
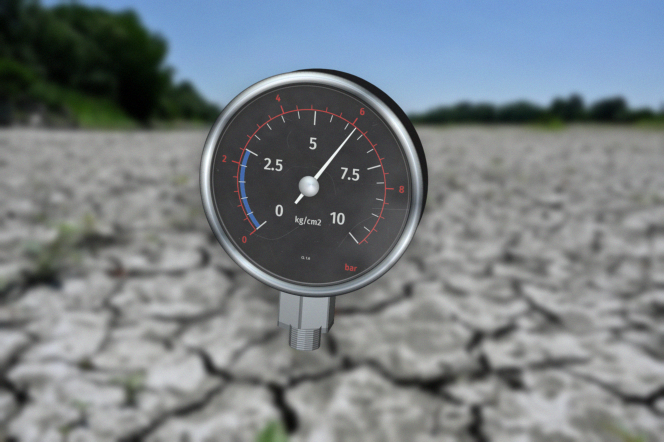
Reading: 6.25 kg/cm²
